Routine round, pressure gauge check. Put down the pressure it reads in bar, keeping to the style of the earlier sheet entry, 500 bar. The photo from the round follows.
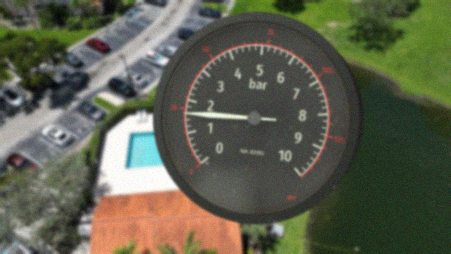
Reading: 1.6 bar
